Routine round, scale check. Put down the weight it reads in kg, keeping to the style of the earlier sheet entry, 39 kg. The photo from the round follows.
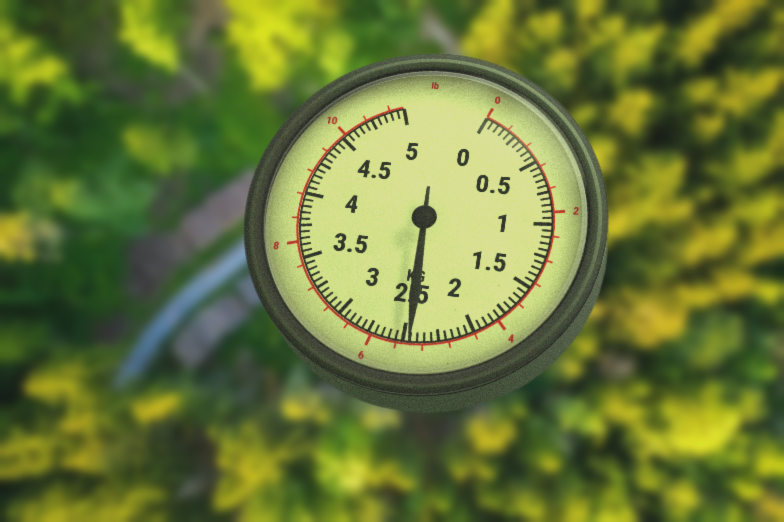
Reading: 2.45 kg
